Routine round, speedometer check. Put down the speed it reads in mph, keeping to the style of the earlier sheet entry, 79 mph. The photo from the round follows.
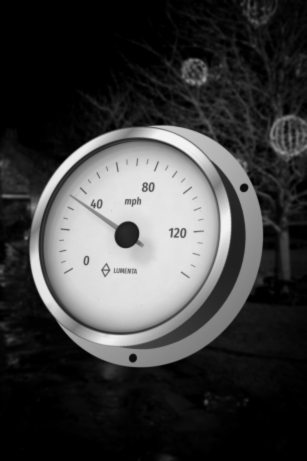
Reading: 35 mph
